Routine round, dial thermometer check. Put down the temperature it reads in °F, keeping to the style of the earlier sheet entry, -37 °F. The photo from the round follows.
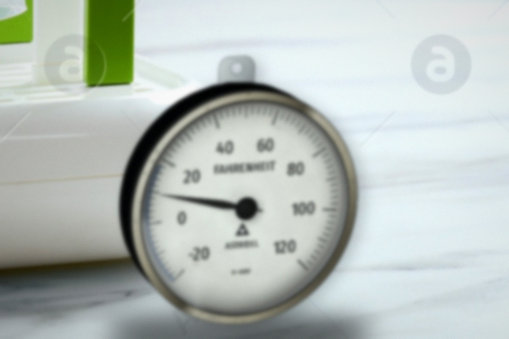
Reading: 10 °F
